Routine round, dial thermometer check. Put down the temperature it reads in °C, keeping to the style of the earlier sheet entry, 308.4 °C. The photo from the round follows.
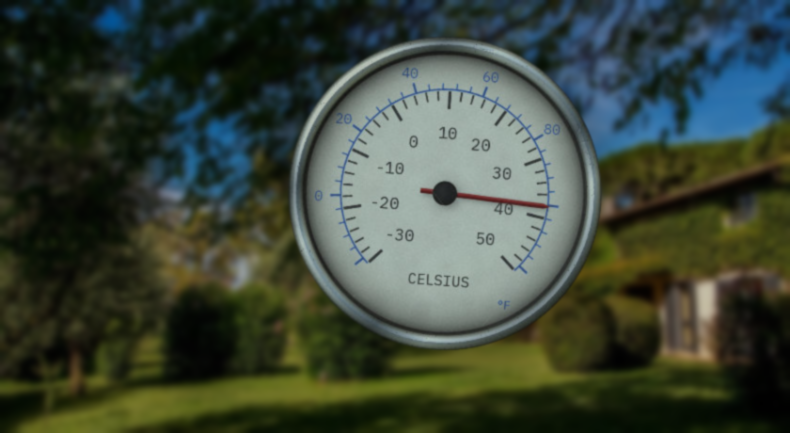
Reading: 38 °C
